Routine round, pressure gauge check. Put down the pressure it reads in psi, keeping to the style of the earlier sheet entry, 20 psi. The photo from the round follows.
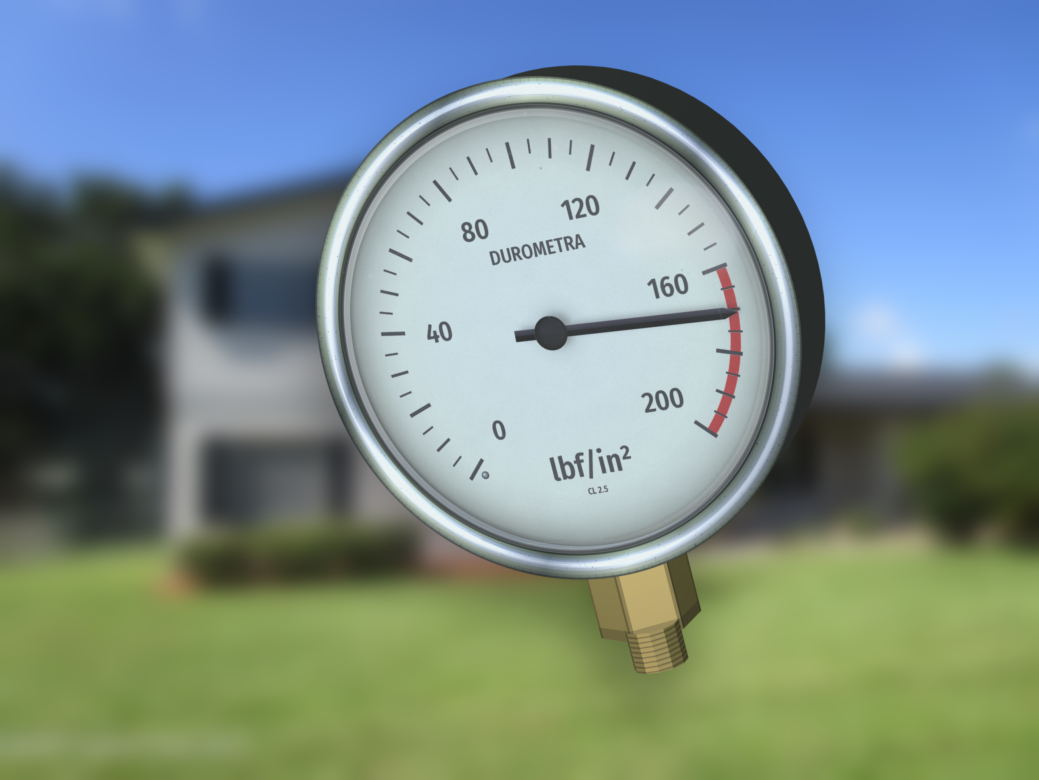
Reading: 170 psi
